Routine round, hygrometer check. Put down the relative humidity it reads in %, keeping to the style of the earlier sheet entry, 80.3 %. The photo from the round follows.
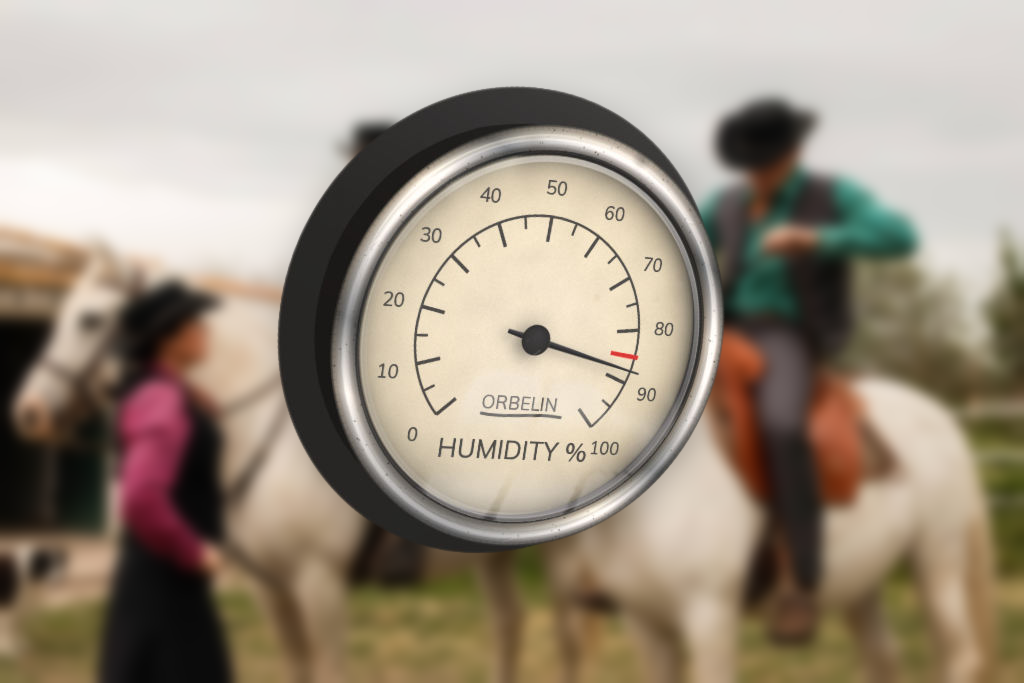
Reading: 87.5 %
